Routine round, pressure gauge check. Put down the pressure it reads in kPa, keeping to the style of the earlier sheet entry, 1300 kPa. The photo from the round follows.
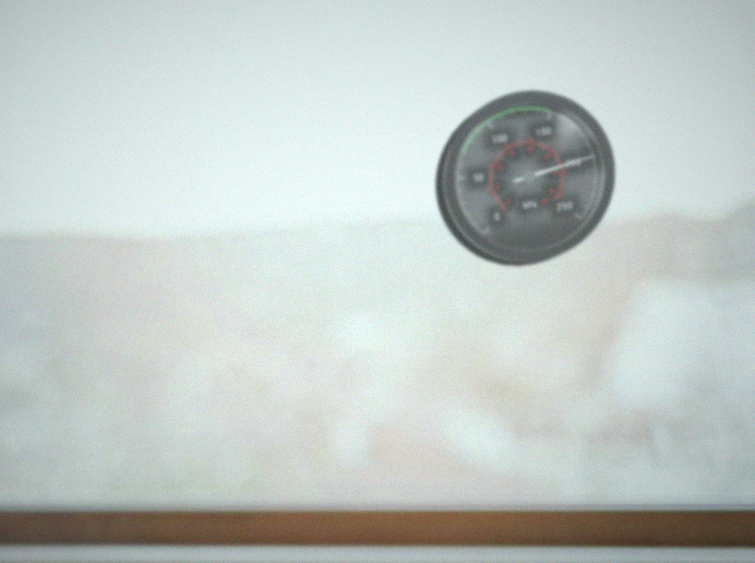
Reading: 200 kPa
